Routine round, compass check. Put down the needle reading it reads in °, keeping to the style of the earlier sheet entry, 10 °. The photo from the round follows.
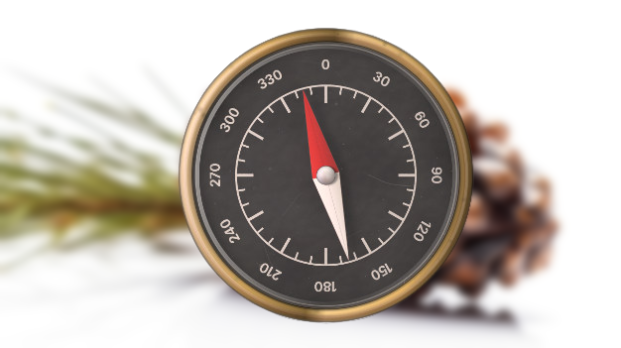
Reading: 345 °
